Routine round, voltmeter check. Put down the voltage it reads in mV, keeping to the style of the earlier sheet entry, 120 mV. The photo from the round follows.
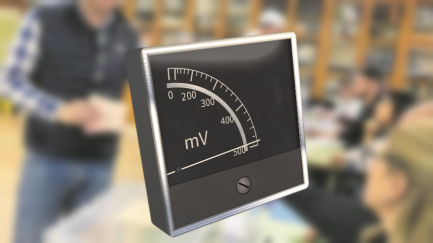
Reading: 490 mV
